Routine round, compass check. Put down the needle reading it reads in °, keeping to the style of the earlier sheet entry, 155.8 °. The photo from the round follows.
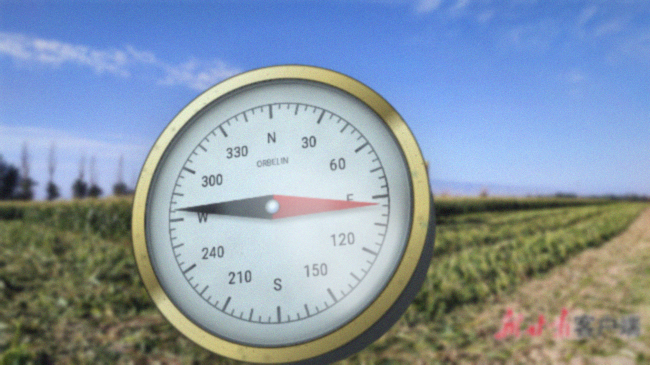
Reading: 95 °
